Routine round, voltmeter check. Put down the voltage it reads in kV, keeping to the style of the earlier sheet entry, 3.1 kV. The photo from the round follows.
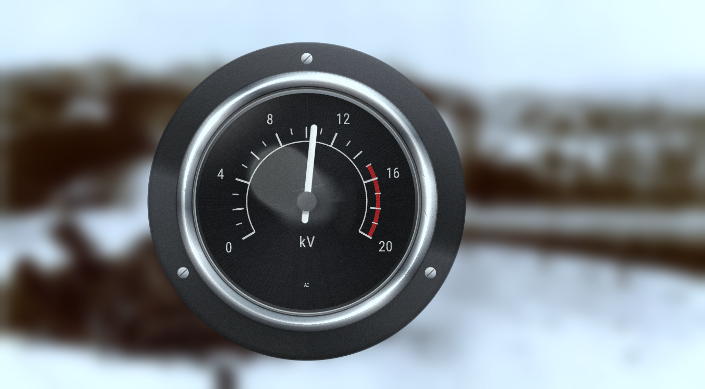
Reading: 10.5 kV
